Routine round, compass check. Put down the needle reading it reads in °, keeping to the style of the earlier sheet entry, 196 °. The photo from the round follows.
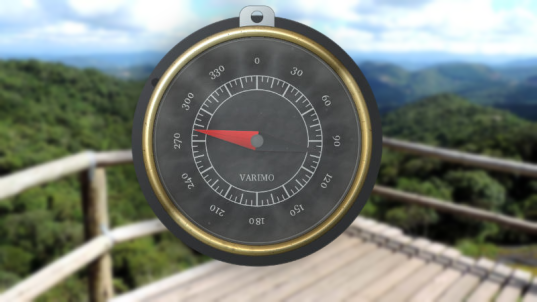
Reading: 280 °
